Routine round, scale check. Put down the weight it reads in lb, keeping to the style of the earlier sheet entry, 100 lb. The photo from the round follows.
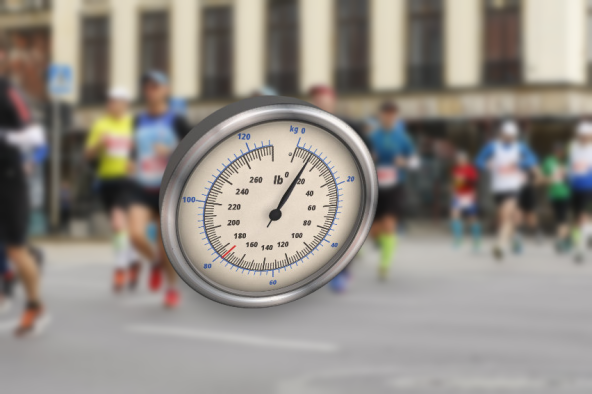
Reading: 10 lb
